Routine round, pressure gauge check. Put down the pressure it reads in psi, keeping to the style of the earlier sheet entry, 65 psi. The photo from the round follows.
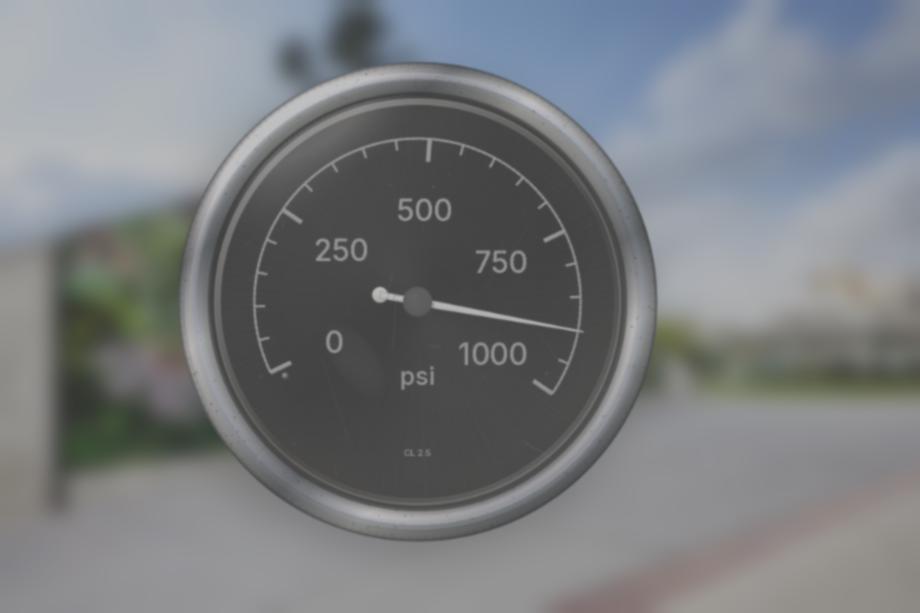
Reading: 900 psi
